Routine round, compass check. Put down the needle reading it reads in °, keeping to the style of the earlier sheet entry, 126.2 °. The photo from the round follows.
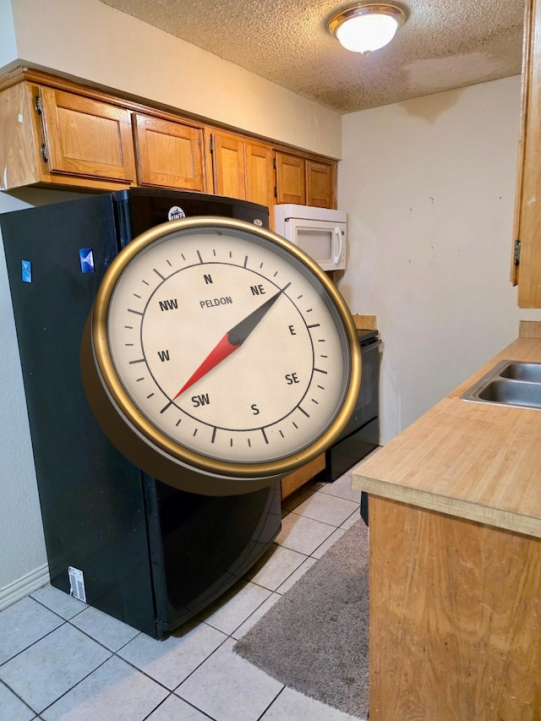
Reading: 240 °
